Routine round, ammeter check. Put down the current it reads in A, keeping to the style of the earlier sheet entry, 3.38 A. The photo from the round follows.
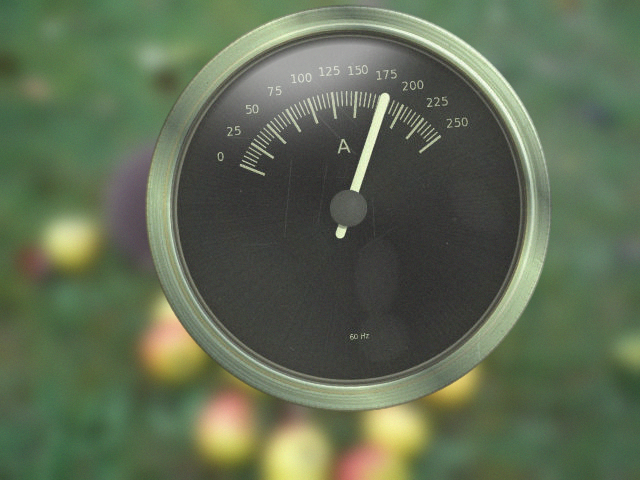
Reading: 180 A
